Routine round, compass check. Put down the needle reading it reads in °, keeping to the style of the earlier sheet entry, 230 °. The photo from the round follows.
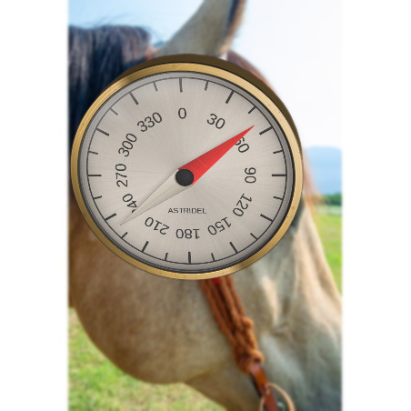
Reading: 52.5 °
